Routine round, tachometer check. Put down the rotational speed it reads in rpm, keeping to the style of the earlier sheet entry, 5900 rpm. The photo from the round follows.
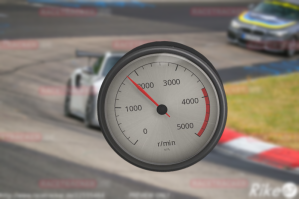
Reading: 1800 rpm
